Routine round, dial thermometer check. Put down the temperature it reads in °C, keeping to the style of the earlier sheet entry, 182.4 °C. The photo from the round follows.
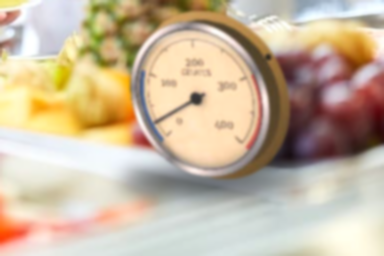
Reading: 25 °C
